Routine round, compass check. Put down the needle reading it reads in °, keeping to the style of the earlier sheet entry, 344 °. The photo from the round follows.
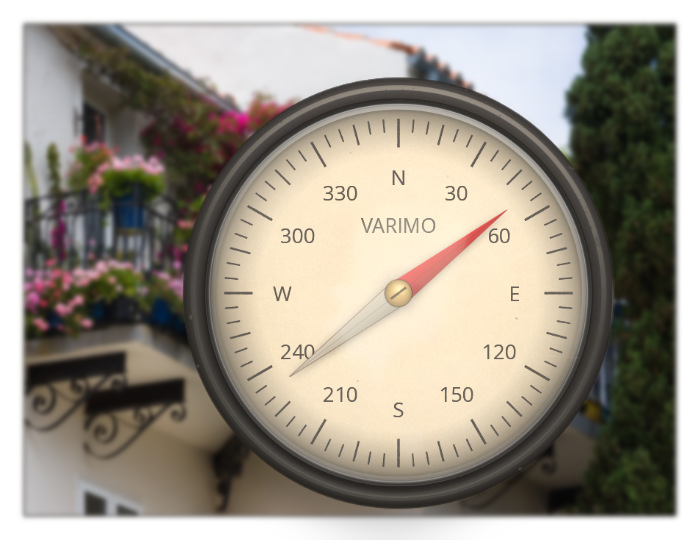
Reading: 52.5 °
